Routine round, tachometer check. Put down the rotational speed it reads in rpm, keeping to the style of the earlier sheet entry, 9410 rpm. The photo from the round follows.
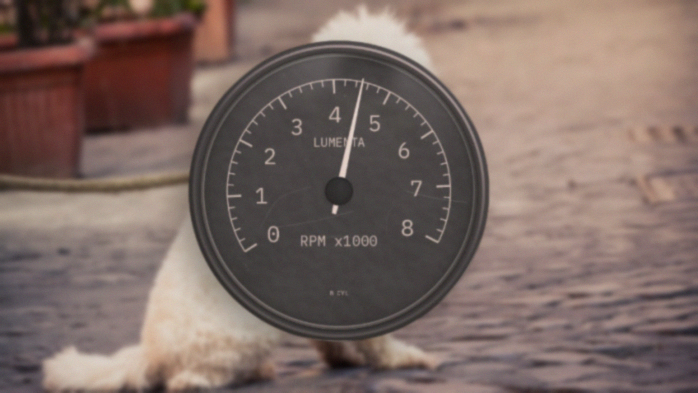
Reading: 4500 rpm
